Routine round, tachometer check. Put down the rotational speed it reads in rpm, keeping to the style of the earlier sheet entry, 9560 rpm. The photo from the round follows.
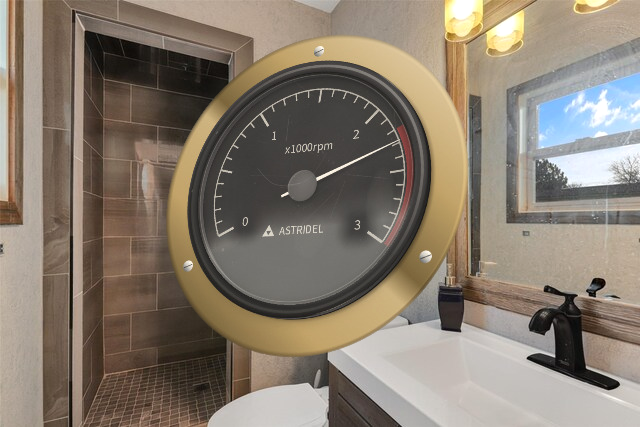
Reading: 2300 rpm
